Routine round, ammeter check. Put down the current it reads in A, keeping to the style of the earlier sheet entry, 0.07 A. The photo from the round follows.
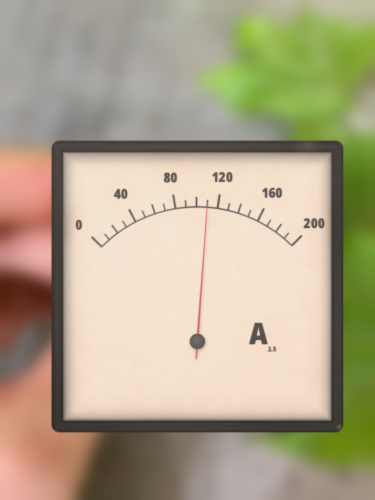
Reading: 110 A
